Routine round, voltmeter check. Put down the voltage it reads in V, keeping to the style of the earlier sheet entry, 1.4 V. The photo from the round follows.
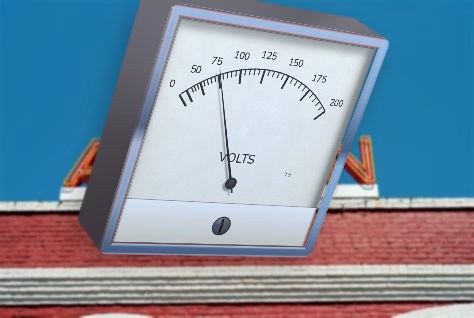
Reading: 75 V
